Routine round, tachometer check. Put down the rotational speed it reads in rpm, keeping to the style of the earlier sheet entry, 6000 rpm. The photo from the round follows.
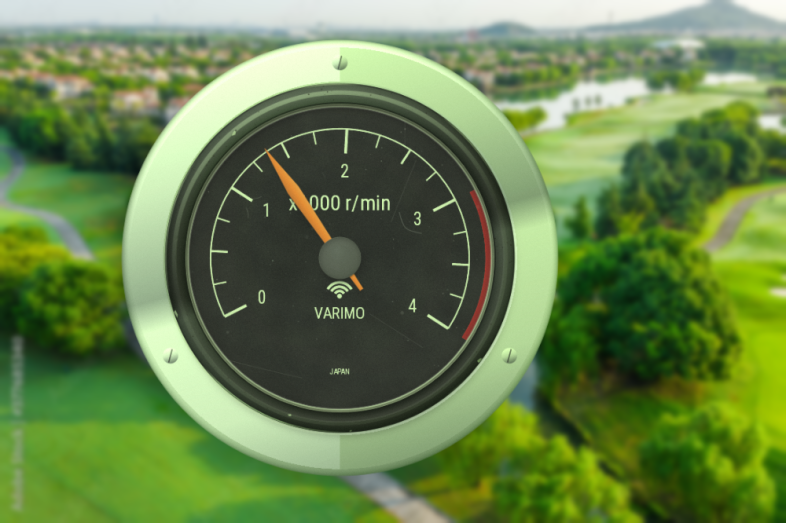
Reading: 1375 rpm
